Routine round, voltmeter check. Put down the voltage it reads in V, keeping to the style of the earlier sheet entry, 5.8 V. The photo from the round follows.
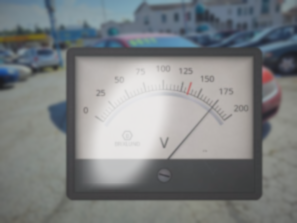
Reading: 175 V
